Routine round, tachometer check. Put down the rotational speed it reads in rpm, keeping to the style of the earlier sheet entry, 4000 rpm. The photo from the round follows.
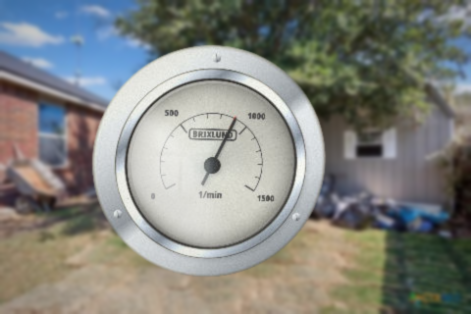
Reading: 900 rpm
